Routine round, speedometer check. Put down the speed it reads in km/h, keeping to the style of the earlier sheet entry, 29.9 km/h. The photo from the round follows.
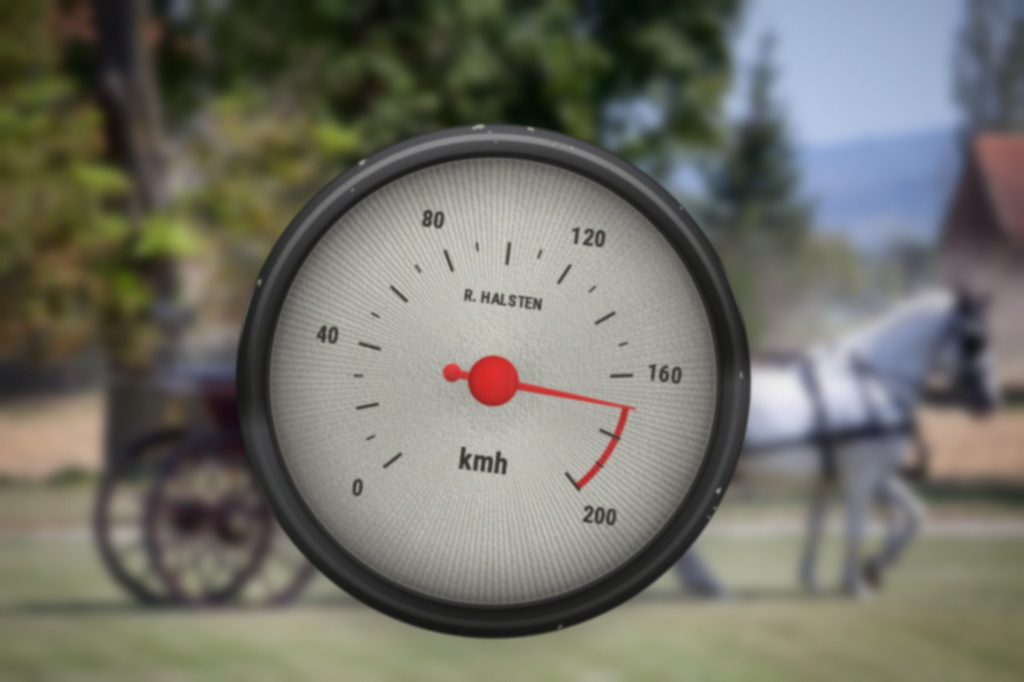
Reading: 170 km/h
